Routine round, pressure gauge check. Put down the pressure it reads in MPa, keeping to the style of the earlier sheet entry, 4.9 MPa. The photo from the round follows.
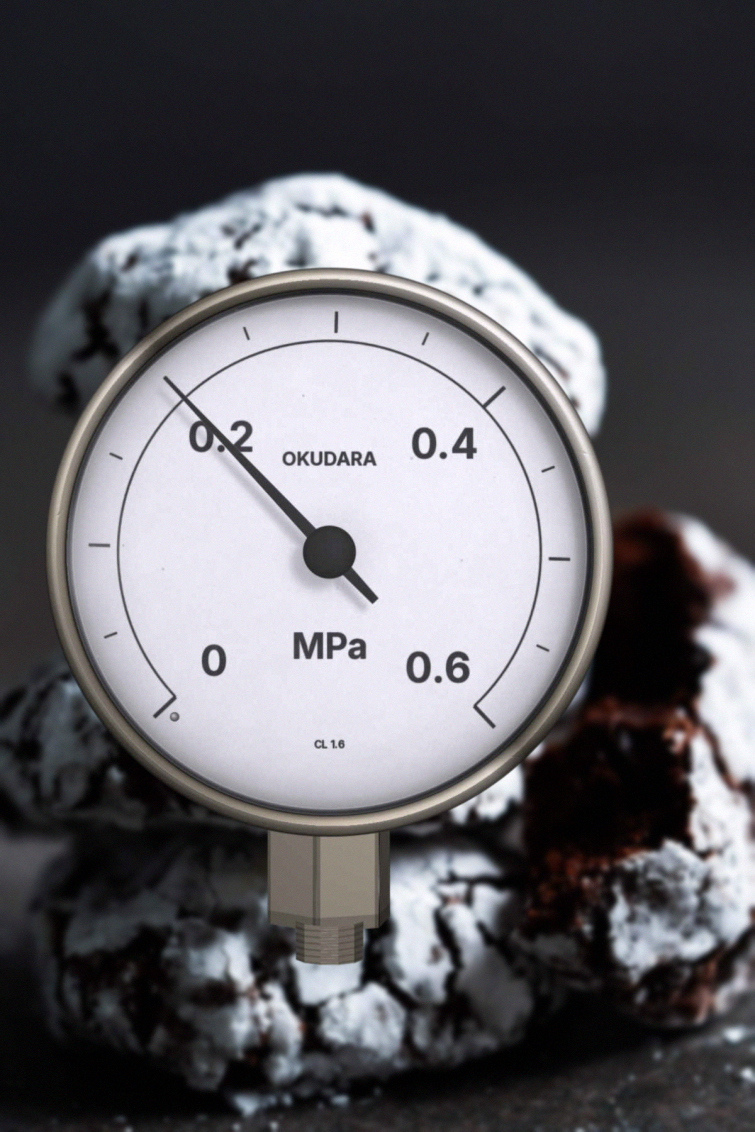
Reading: 0.2 MPa
